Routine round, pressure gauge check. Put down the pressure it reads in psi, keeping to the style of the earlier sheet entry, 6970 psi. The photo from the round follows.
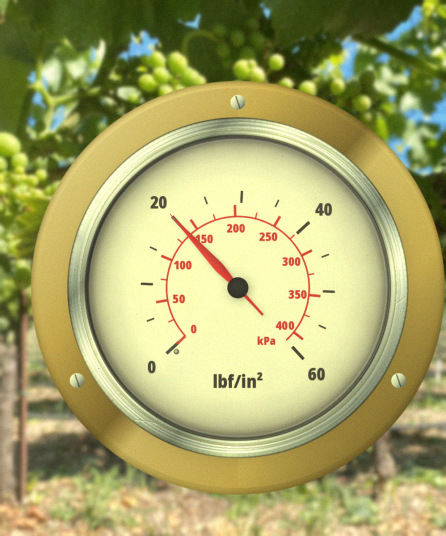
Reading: 20 psi
